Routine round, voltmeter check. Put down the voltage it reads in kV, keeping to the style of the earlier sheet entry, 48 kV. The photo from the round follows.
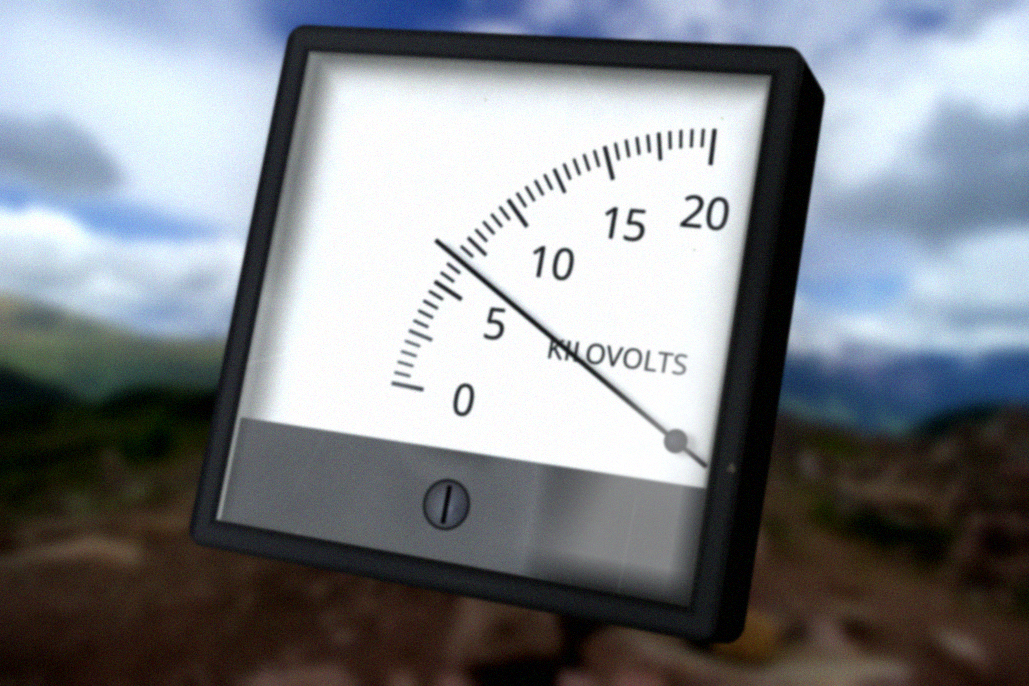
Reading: 6.5 kV
